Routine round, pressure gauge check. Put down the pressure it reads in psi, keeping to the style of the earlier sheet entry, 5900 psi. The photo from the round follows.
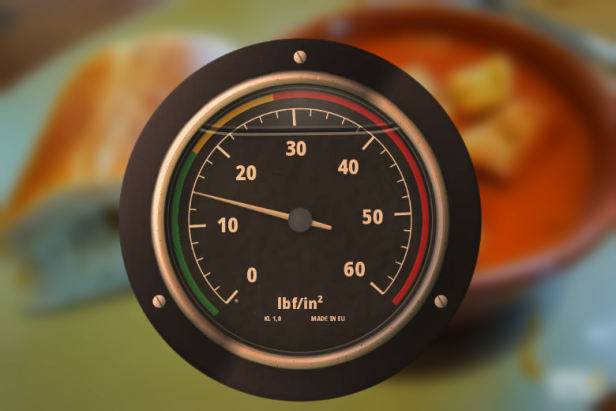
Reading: 14 psi
